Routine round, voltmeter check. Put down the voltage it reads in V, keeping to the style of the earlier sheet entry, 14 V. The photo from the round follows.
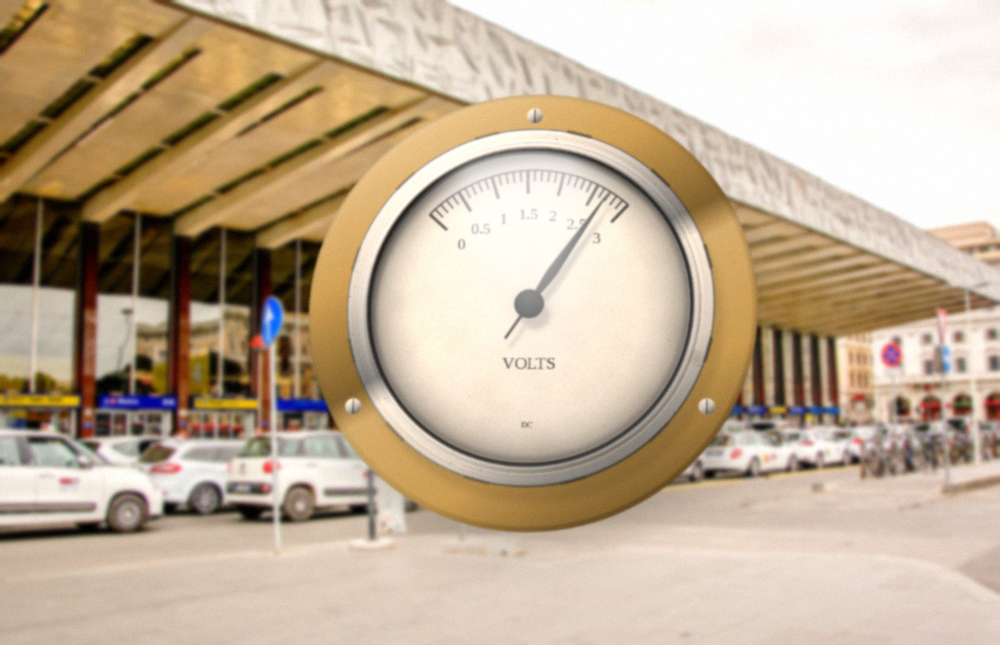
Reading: 2.7 V
